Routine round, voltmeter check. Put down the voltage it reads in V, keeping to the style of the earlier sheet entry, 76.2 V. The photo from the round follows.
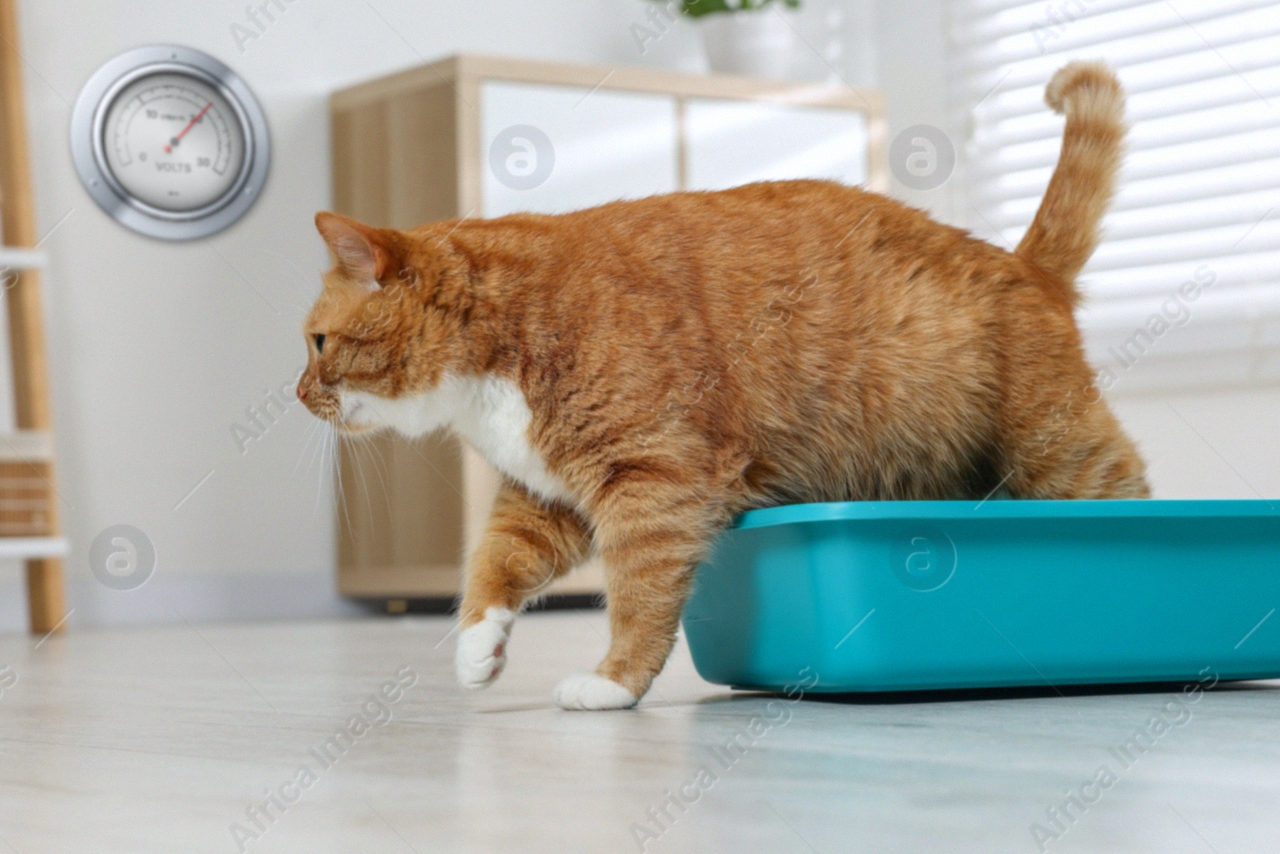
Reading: 20 V
